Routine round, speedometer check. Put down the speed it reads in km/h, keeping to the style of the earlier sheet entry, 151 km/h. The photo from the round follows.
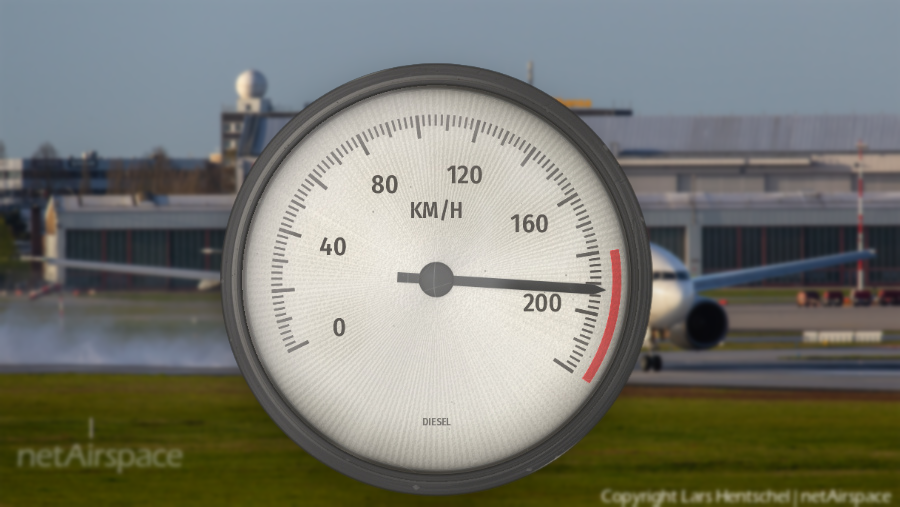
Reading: 192 km/h
